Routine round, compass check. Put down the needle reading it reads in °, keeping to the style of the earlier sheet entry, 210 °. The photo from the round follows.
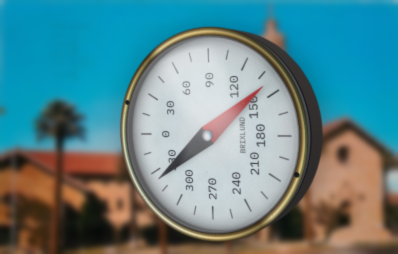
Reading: 142.5 °
